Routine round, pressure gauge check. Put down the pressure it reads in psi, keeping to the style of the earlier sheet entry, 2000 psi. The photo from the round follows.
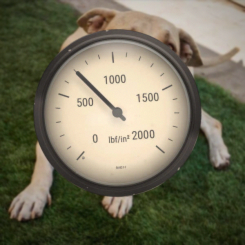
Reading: 700 psi
